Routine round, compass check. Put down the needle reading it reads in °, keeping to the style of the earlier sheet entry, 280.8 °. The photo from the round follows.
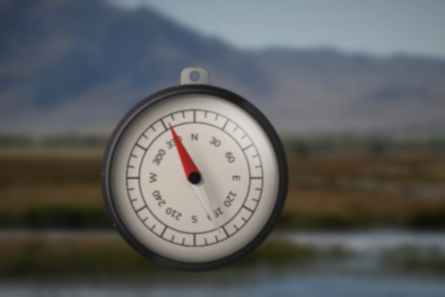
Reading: 335 °
